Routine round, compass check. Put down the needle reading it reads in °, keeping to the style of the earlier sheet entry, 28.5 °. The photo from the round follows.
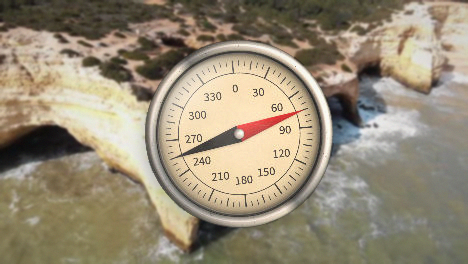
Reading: 75 °
